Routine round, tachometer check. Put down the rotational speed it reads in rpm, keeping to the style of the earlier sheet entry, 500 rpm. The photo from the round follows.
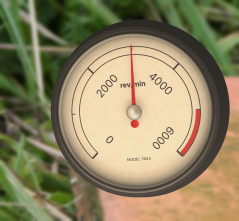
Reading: 3000 rpm
